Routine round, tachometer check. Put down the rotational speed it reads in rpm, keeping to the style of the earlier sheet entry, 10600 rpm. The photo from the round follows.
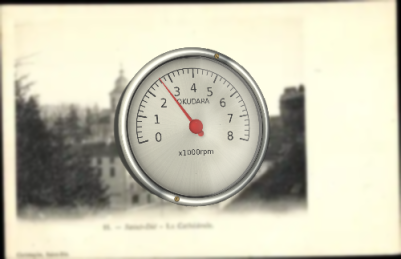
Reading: 2600 rpm
